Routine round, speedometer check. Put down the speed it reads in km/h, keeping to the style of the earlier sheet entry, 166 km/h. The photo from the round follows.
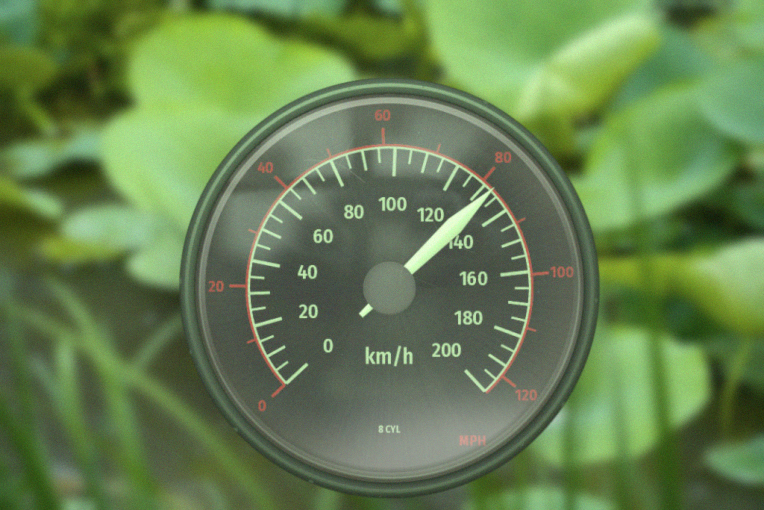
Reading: 132.5 km/h
